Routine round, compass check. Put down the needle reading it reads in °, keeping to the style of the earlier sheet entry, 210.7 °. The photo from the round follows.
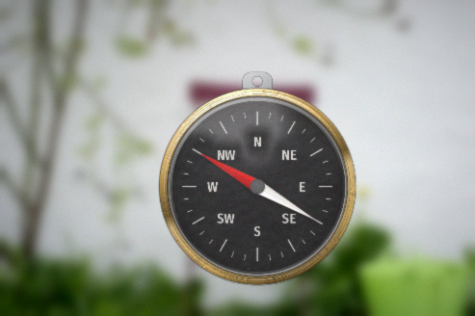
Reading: 300 °
